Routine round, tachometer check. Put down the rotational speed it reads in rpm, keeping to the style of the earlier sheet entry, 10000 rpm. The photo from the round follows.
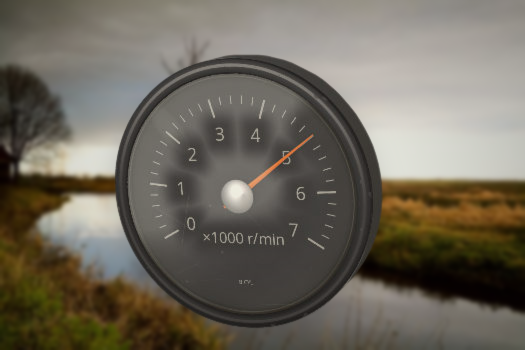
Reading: 5000 rpm
